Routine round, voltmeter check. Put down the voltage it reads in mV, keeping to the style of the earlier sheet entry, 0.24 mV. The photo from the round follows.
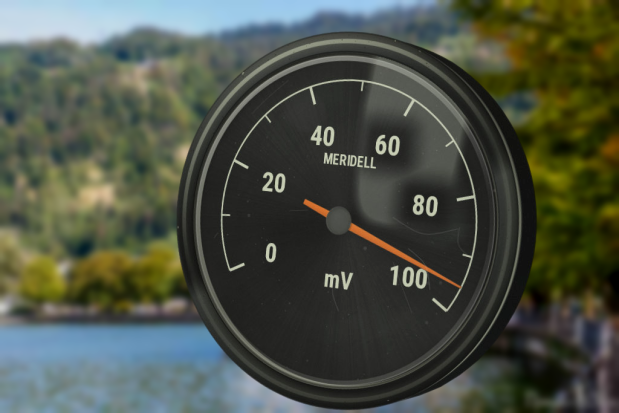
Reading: 95 mV
